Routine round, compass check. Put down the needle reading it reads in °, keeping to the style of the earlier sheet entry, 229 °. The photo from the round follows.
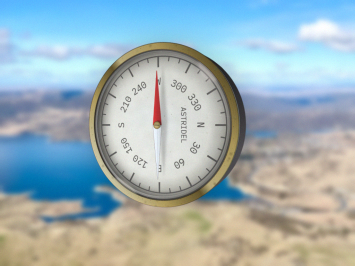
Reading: 270 °
